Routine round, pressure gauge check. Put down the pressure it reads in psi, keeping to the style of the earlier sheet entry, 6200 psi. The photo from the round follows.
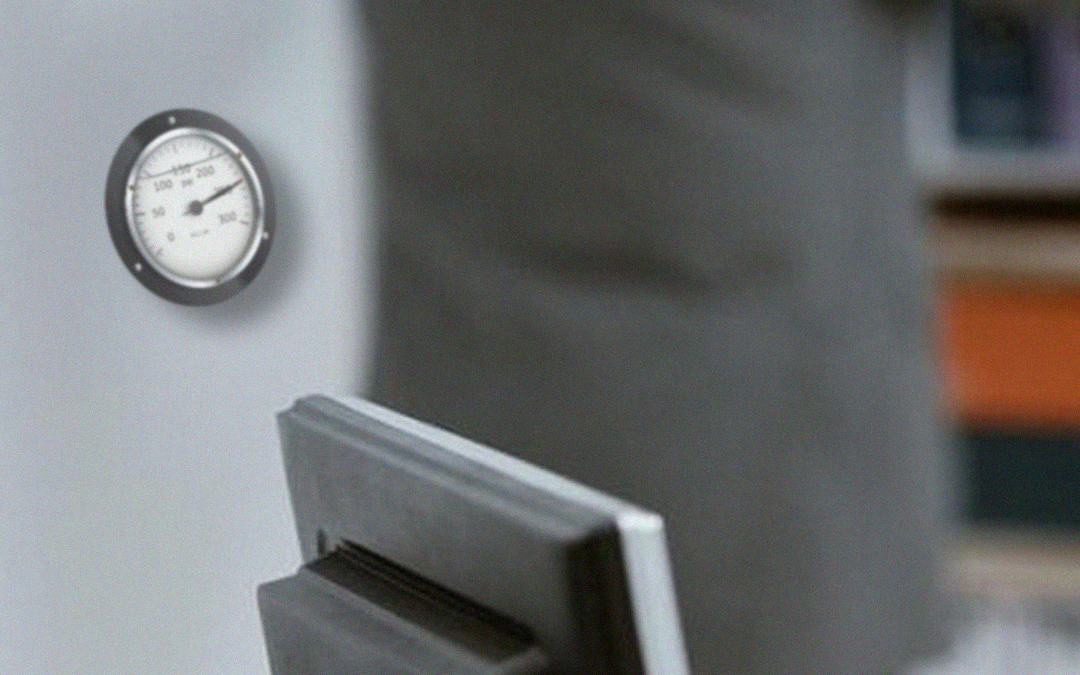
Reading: 250 psi
